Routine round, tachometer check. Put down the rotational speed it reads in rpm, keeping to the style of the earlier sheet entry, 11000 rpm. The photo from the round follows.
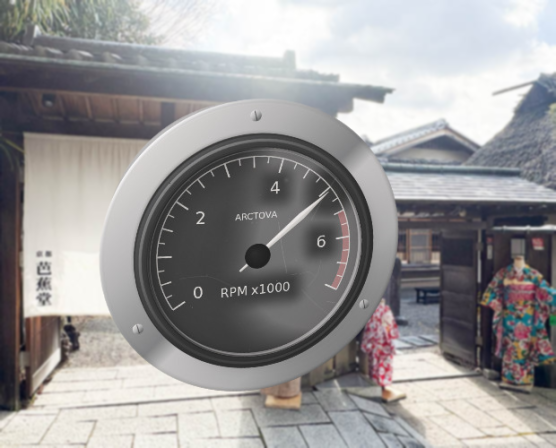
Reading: 5000 rpm
